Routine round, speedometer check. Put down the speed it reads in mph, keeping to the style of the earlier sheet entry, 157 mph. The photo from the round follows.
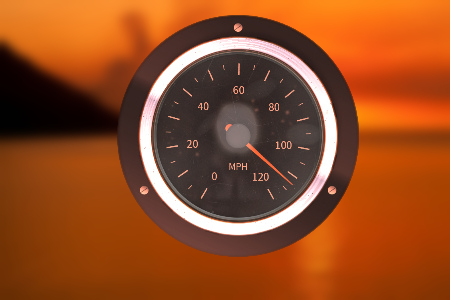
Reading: 112.5 mph
